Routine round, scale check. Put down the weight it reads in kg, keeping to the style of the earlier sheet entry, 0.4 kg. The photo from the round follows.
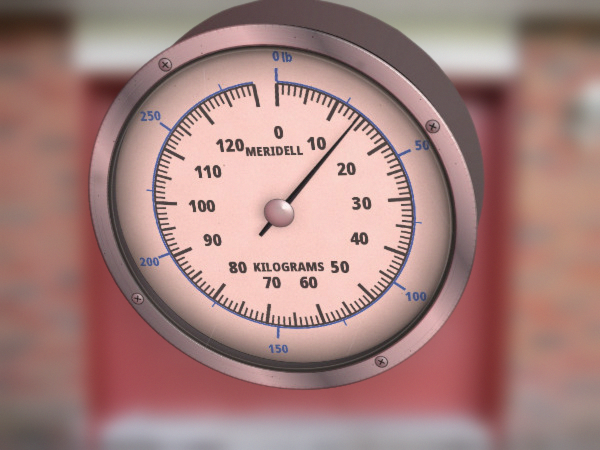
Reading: 14 kg
